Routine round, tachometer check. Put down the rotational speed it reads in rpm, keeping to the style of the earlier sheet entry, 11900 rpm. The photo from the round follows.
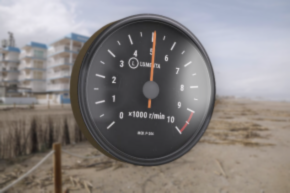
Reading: 5000 rpm
